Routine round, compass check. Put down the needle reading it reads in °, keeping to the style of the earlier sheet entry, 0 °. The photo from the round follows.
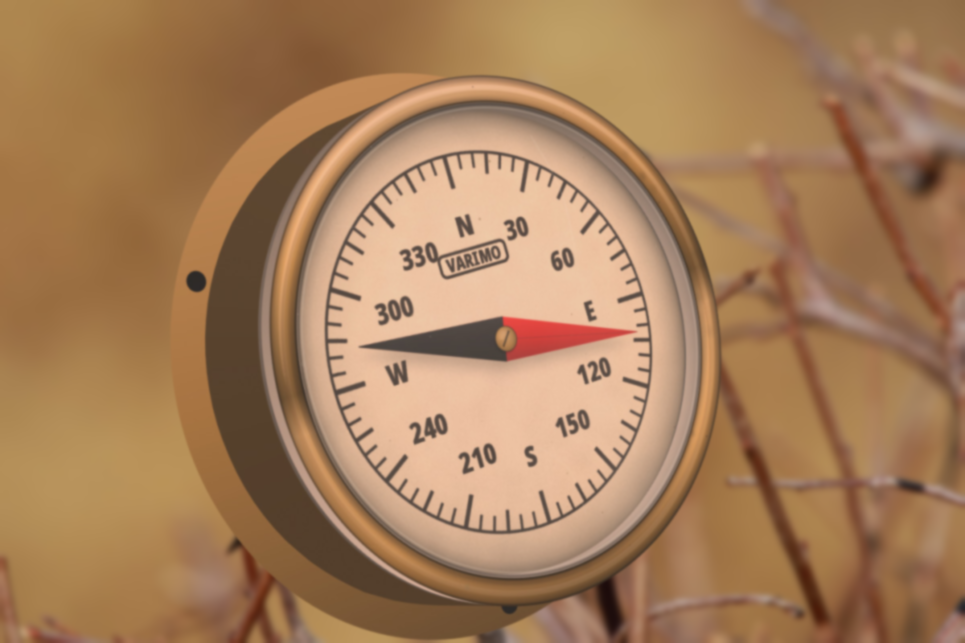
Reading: 102.5 °
